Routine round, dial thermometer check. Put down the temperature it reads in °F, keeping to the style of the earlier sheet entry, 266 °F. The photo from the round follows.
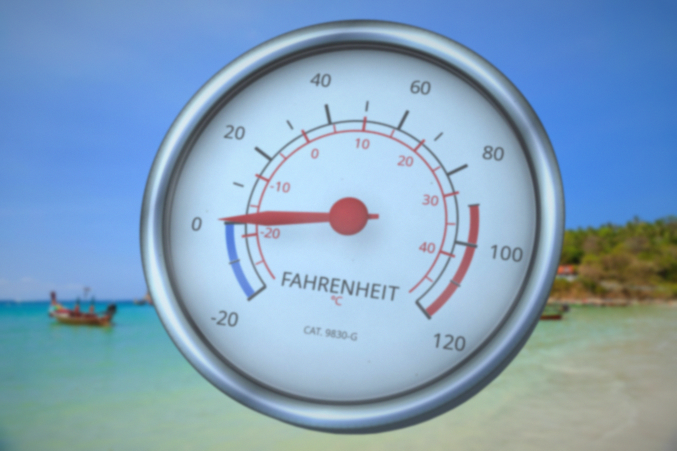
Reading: 0 °F
